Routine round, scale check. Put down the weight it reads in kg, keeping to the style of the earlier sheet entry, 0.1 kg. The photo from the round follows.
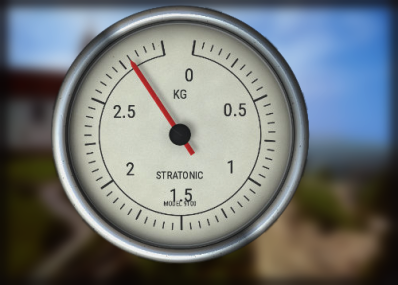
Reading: 2.8 kg
